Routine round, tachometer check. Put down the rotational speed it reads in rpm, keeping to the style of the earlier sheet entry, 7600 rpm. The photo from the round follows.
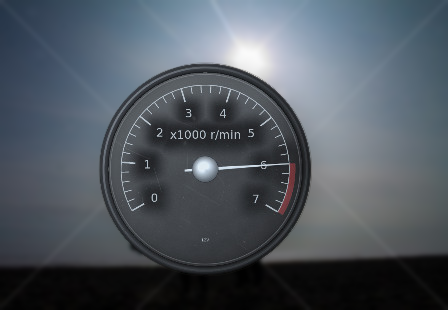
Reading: 6000 rpm
